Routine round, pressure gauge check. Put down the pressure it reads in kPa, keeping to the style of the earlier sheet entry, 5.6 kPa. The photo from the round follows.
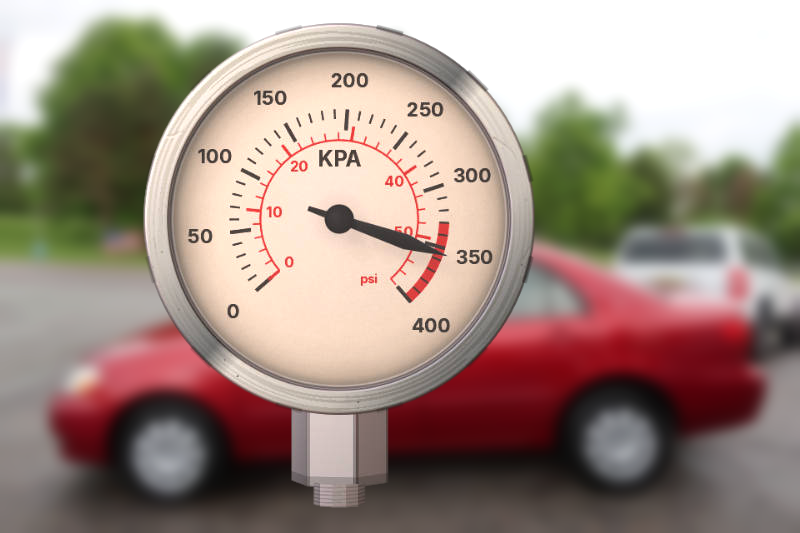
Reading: 355 kPa
